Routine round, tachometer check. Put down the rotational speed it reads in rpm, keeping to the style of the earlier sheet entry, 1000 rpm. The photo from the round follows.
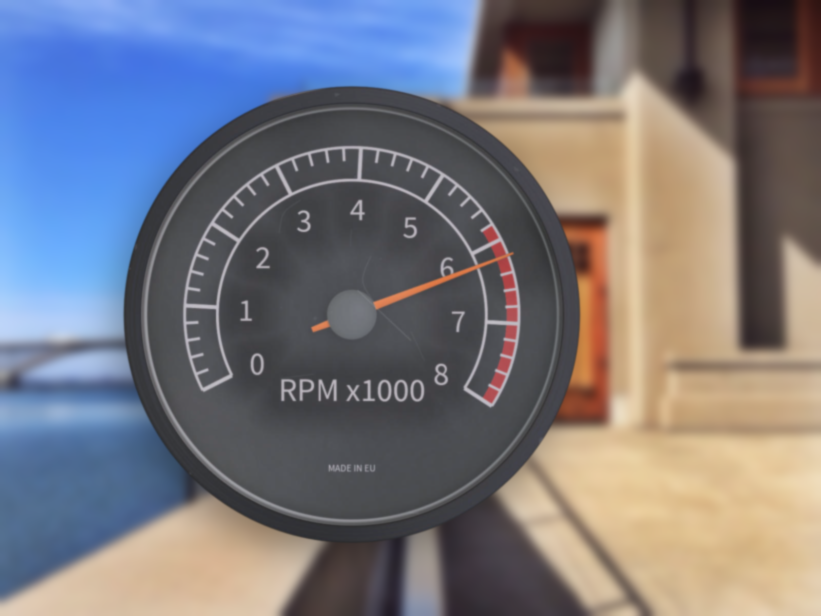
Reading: 6200 rpm
